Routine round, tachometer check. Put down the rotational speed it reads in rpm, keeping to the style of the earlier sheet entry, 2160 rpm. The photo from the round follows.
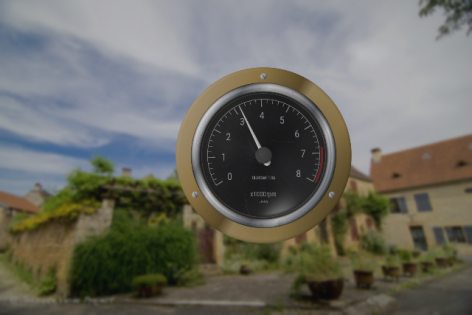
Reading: 3200 rpm
